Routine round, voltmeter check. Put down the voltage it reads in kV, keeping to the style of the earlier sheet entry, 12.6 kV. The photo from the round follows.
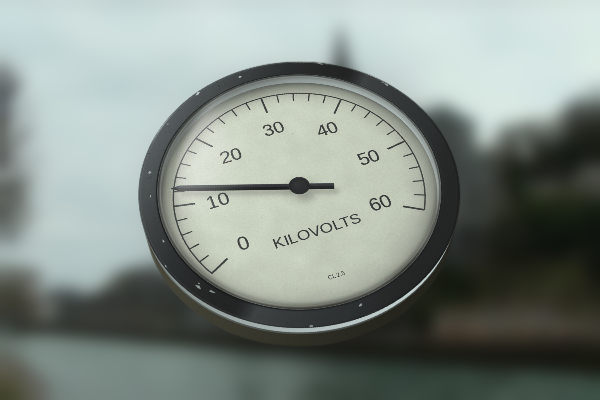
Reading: 12 kV
